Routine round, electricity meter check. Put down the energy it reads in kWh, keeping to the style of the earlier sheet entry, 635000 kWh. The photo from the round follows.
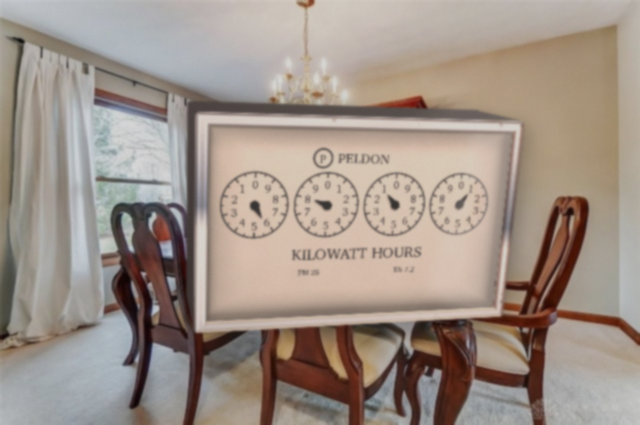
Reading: 5811 kWh
